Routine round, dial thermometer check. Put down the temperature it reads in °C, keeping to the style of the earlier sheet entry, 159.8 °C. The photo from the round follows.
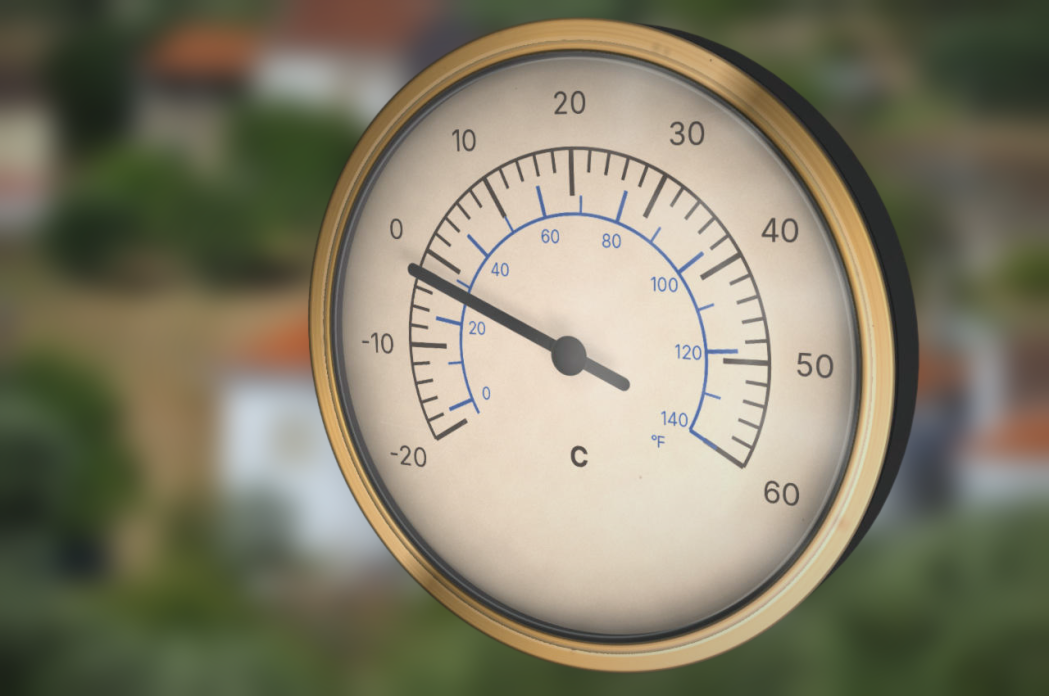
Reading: -2 °C
